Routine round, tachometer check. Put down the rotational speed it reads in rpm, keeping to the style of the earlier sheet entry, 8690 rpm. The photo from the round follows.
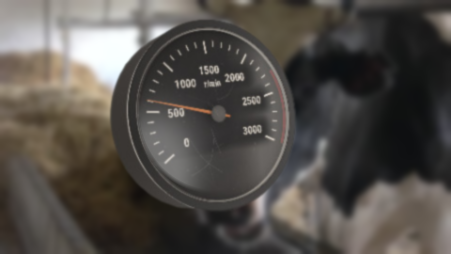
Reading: 600 rpm
